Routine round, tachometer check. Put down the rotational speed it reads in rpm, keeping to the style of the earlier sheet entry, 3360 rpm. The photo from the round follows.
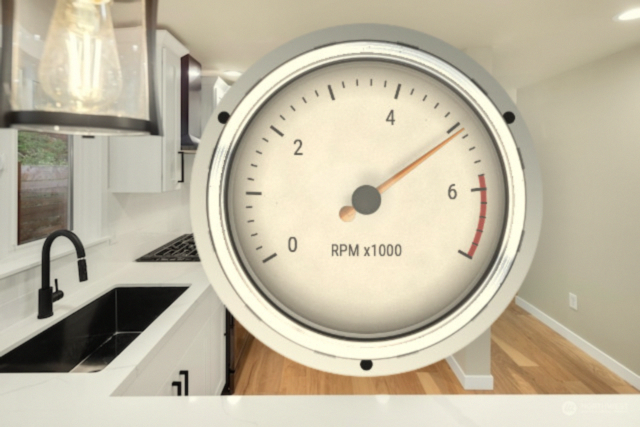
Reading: 5100 rpm
